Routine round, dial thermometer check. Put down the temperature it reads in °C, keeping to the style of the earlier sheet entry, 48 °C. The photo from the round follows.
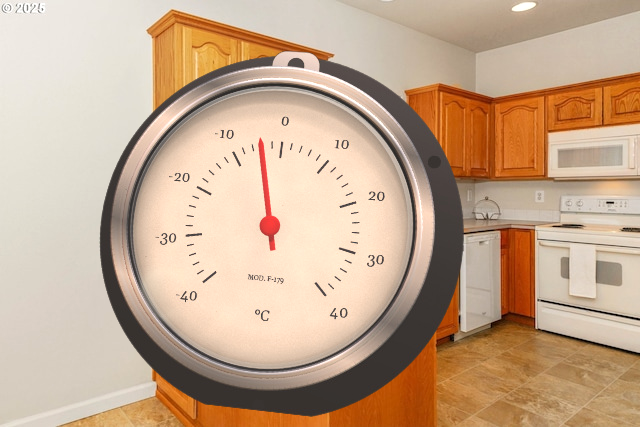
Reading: -4 °C
